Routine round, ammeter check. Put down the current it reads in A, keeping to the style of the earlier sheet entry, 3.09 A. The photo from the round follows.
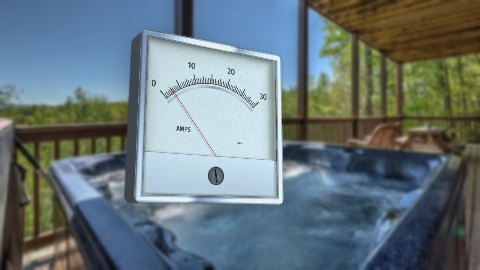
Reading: 2.5 A
